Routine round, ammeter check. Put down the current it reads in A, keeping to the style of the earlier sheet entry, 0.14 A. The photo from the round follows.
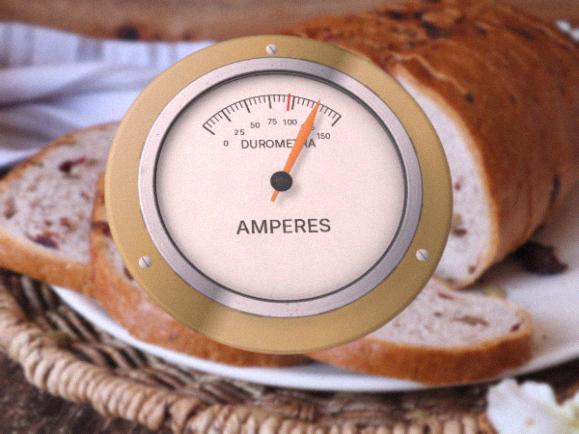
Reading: 125 A
